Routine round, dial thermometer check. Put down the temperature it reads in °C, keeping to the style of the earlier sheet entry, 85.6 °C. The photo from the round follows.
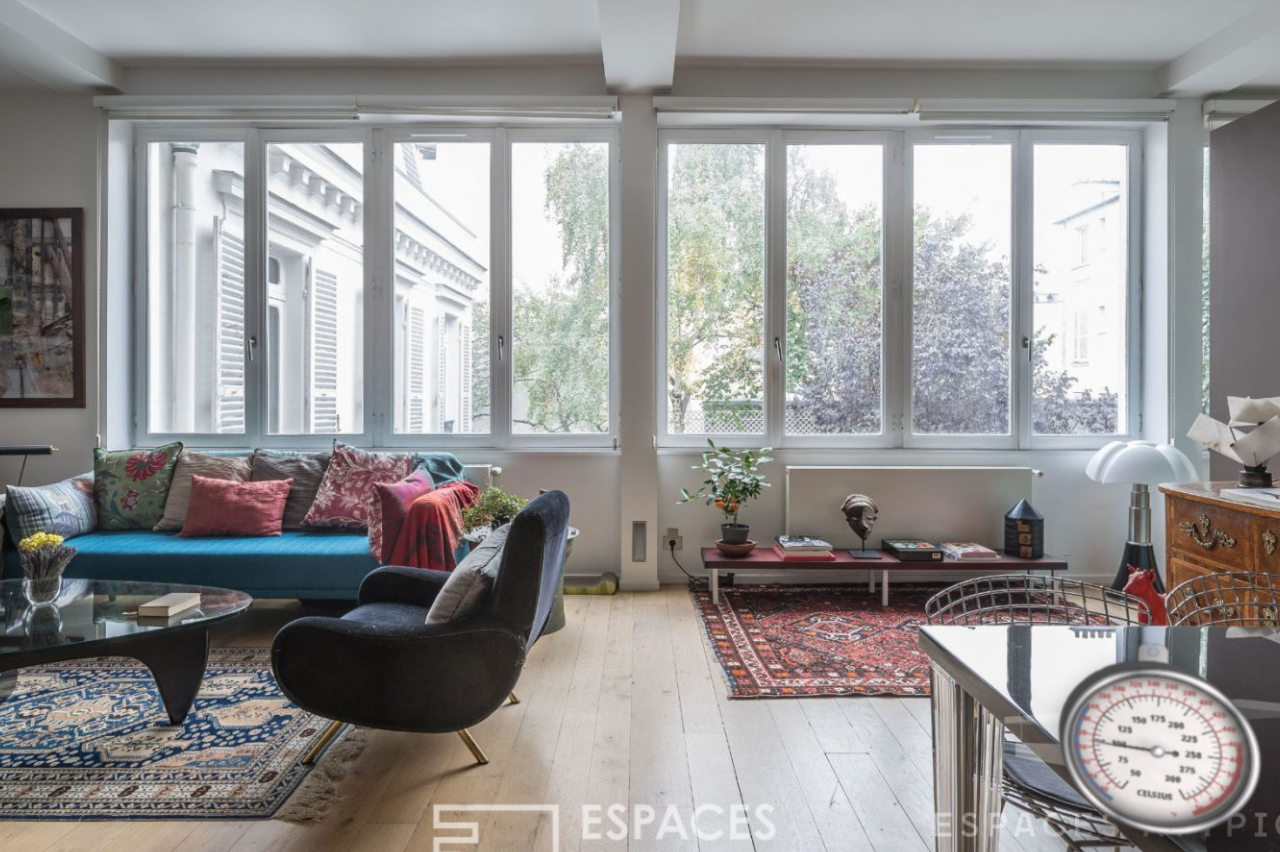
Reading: 100 °C
